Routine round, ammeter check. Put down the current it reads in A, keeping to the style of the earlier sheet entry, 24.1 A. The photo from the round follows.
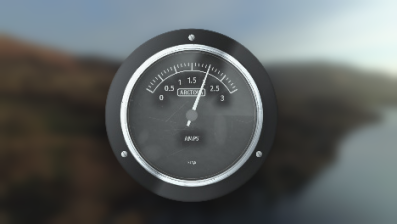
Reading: 2 A
